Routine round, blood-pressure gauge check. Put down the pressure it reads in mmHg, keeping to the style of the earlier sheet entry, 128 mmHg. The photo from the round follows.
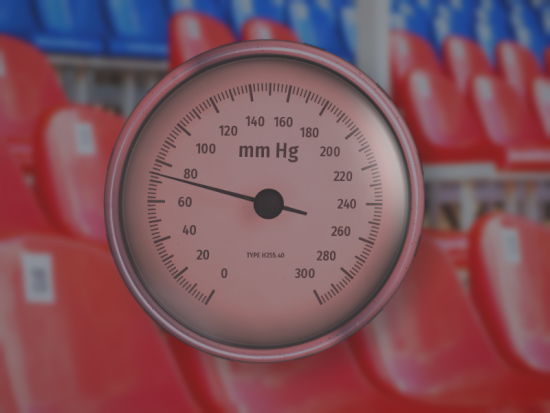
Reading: 74 mmHg
